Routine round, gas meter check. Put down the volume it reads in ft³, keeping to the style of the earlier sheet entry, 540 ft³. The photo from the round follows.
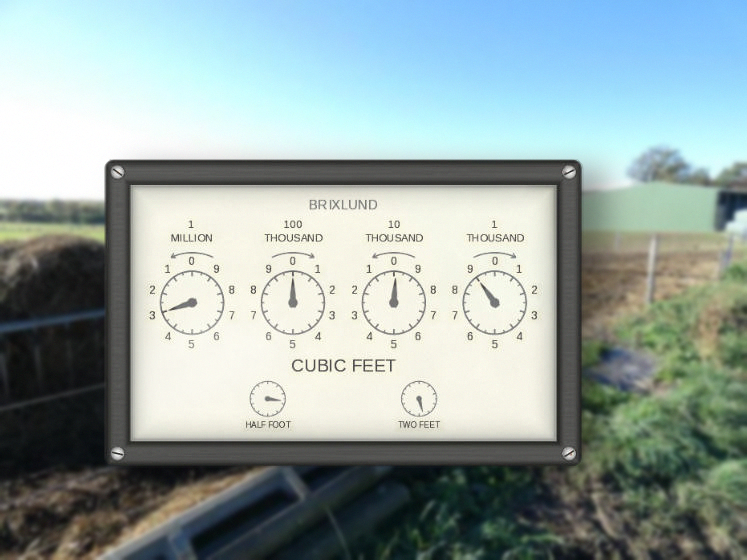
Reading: 299900 ft³
